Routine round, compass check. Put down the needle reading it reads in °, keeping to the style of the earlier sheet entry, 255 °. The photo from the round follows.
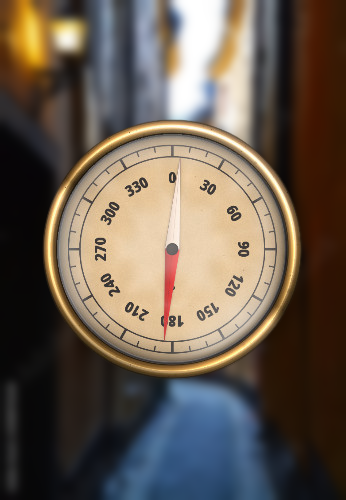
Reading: 185 °
